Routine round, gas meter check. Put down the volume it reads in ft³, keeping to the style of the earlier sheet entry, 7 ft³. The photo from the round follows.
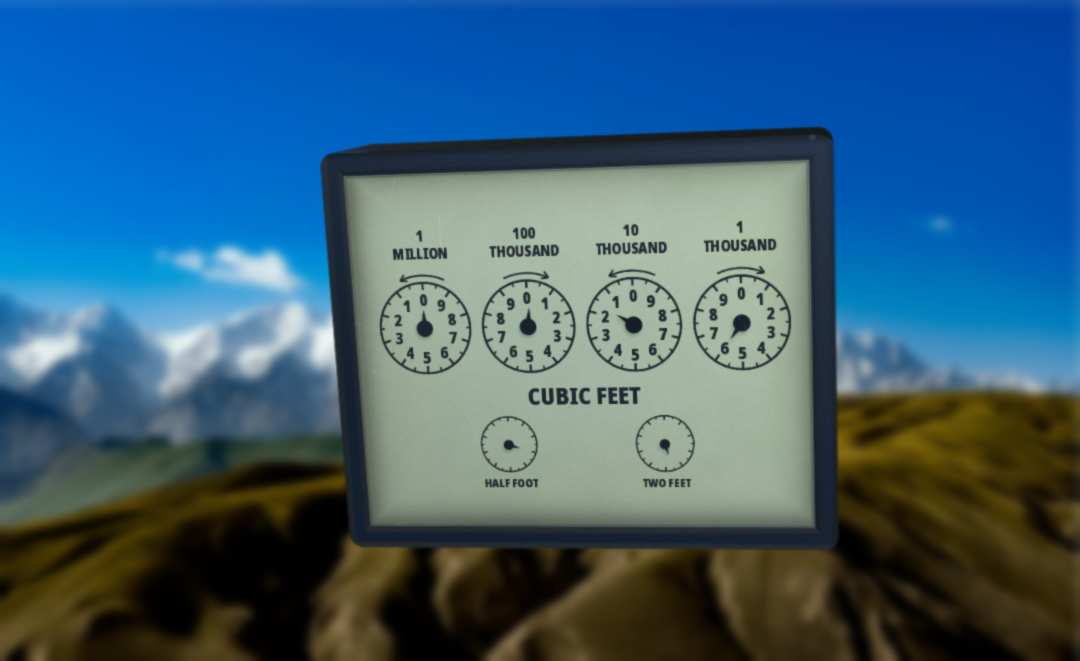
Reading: 1600 ft³
